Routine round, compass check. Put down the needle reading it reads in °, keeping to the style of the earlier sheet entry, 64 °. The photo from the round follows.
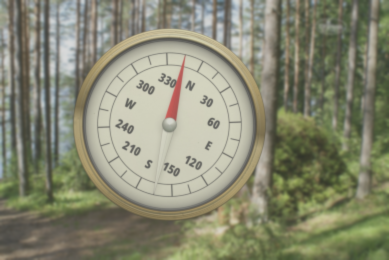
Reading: 345 °
